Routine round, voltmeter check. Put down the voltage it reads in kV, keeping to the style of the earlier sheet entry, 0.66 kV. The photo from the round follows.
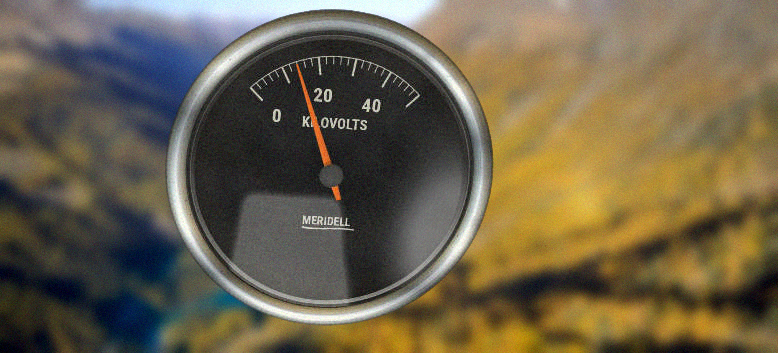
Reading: 14 kV
